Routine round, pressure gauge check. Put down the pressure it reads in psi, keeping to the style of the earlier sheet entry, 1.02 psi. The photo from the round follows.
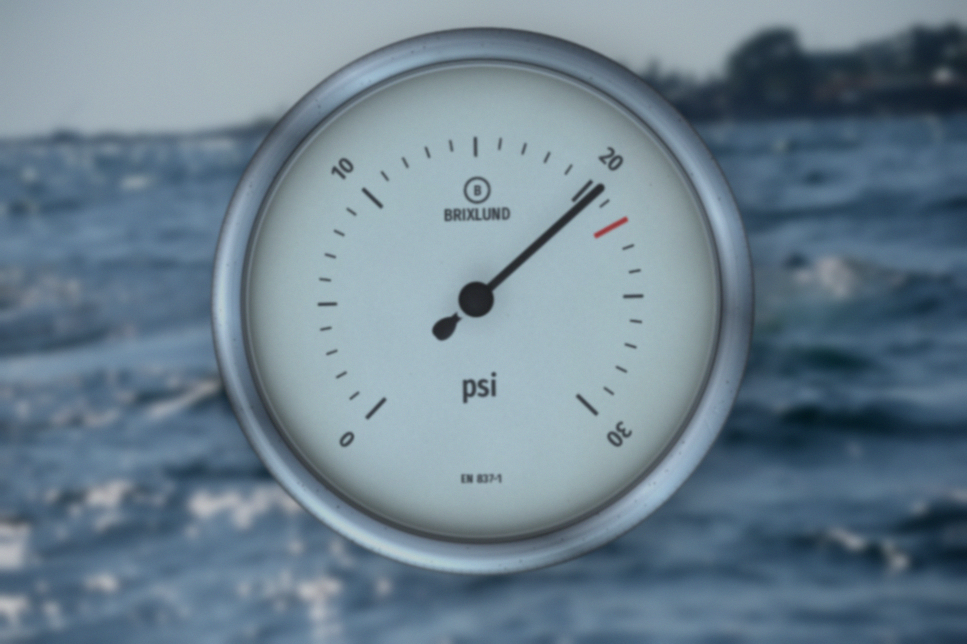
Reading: 20.5 psi
